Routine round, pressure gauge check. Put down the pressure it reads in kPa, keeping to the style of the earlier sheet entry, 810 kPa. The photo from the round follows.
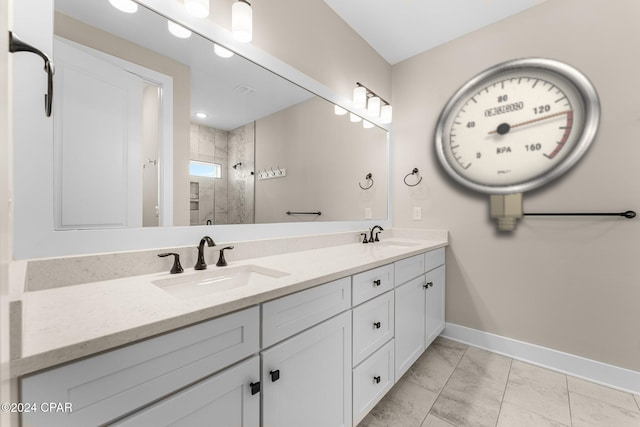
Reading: 130 kPa
